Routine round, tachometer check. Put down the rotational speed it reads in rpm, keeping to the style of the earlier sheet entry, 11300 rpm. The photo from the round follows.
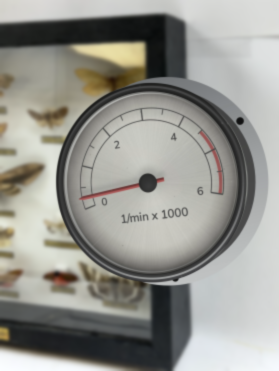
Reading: 250 rpm
